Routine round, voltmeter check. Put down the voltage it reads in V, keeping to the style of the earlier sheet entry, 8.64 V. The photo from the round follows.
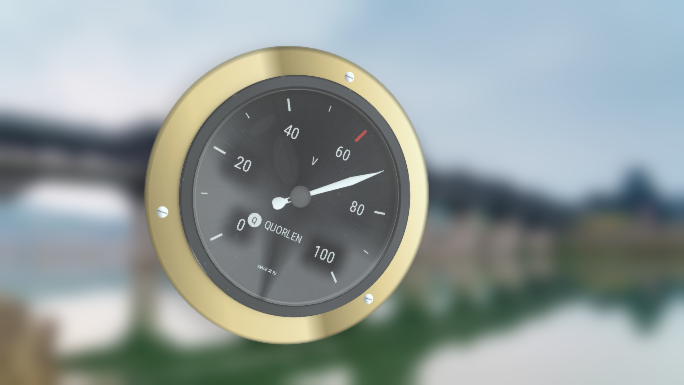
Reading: 70 V
